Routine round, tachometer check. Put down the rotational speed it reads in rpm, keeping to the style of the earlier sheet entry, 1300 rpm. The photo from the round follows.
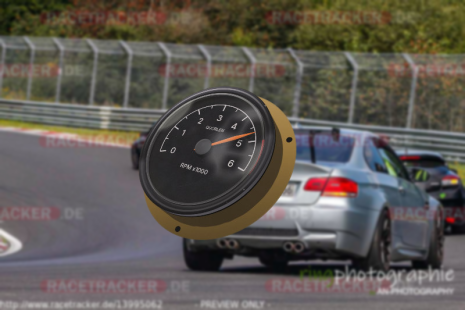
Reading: 4750 rpm
